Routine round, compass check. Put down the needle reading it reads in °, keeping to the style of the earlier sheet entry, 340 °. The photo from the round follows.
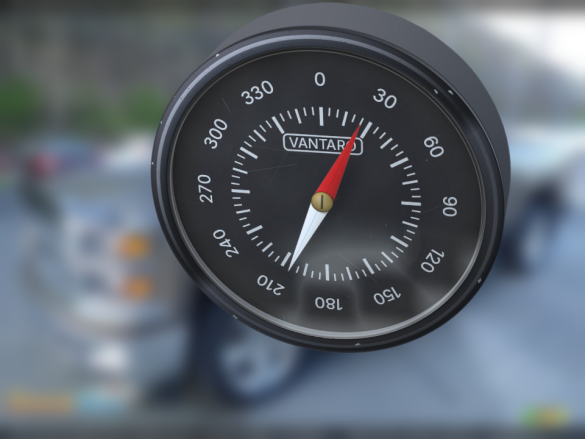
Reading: 25 °
